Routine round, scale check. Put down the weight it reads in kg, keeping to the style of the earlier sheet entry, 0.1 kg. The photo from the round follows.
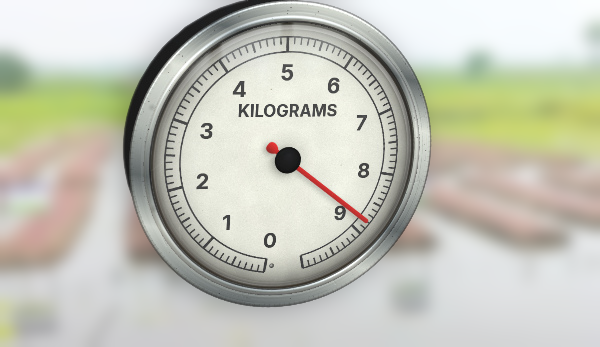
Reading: 8.8 kg
